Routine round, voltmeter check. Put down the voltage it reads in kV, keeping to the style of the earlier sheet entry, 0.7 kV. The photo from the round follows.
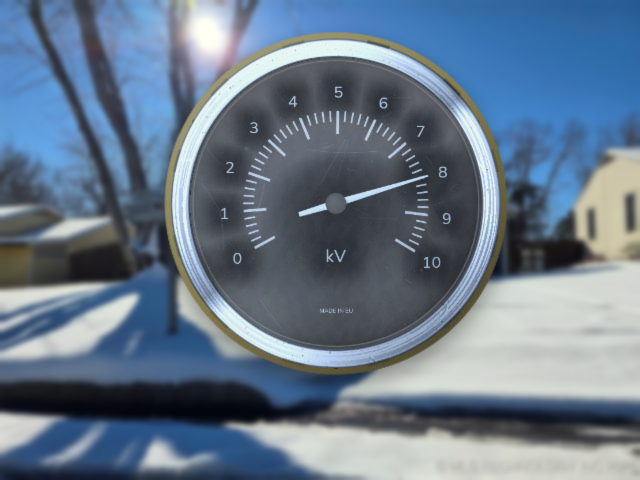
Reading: 8 kV
